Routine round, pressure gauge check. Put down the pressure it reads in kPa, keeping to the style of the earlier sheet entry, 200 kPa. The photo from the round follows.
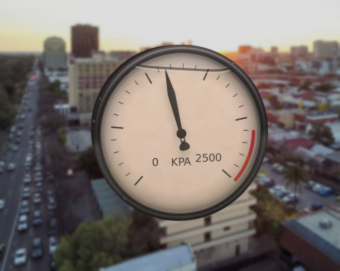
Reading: 1150 kPa
